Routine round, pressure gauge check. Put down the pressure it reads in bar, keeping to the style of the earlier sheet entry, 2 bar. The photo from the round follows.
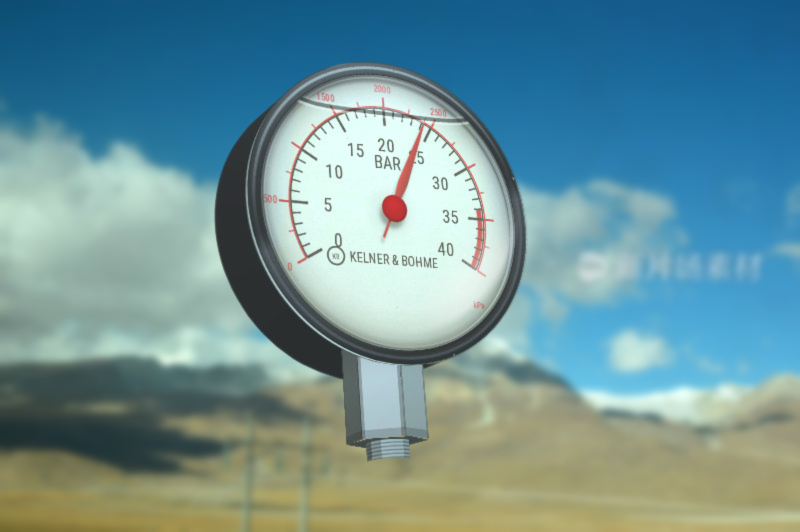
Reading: 24 bar
